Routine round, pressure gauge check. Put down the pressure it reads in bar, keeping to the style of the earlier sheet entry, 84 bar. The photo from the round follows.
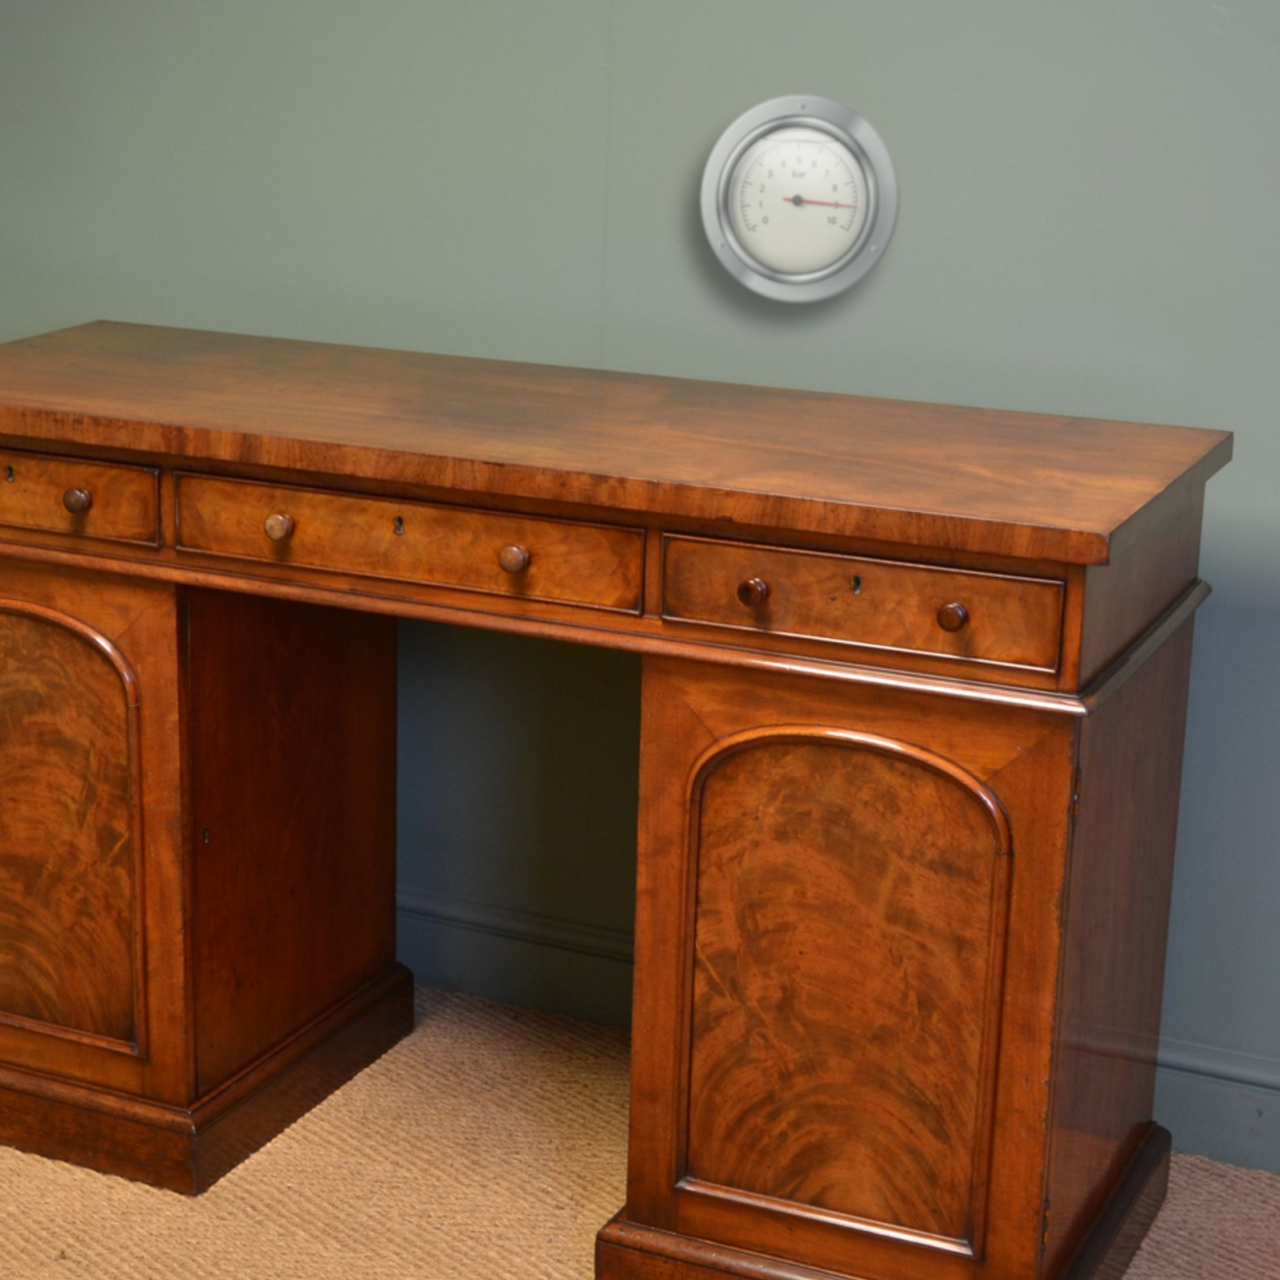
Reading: 9 bar
